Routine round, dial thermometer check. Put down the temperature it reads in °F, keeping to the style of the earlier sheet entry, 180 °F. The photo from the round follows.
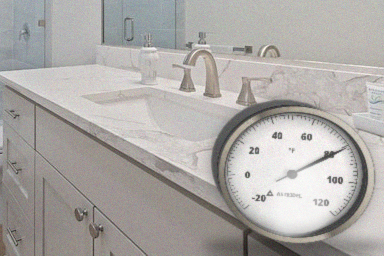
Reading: 80 °F
